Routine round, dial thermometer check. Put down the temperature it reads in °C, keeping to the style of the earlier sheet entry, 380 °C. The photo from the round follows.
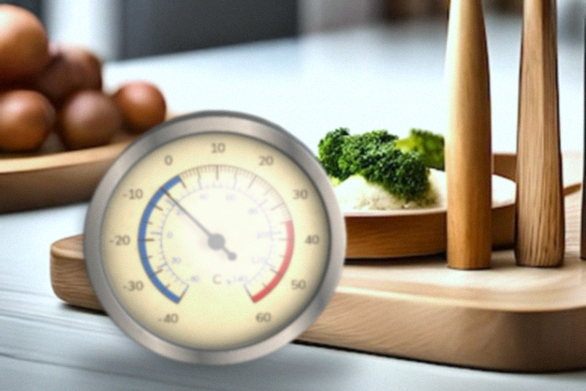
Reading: -5 °C
